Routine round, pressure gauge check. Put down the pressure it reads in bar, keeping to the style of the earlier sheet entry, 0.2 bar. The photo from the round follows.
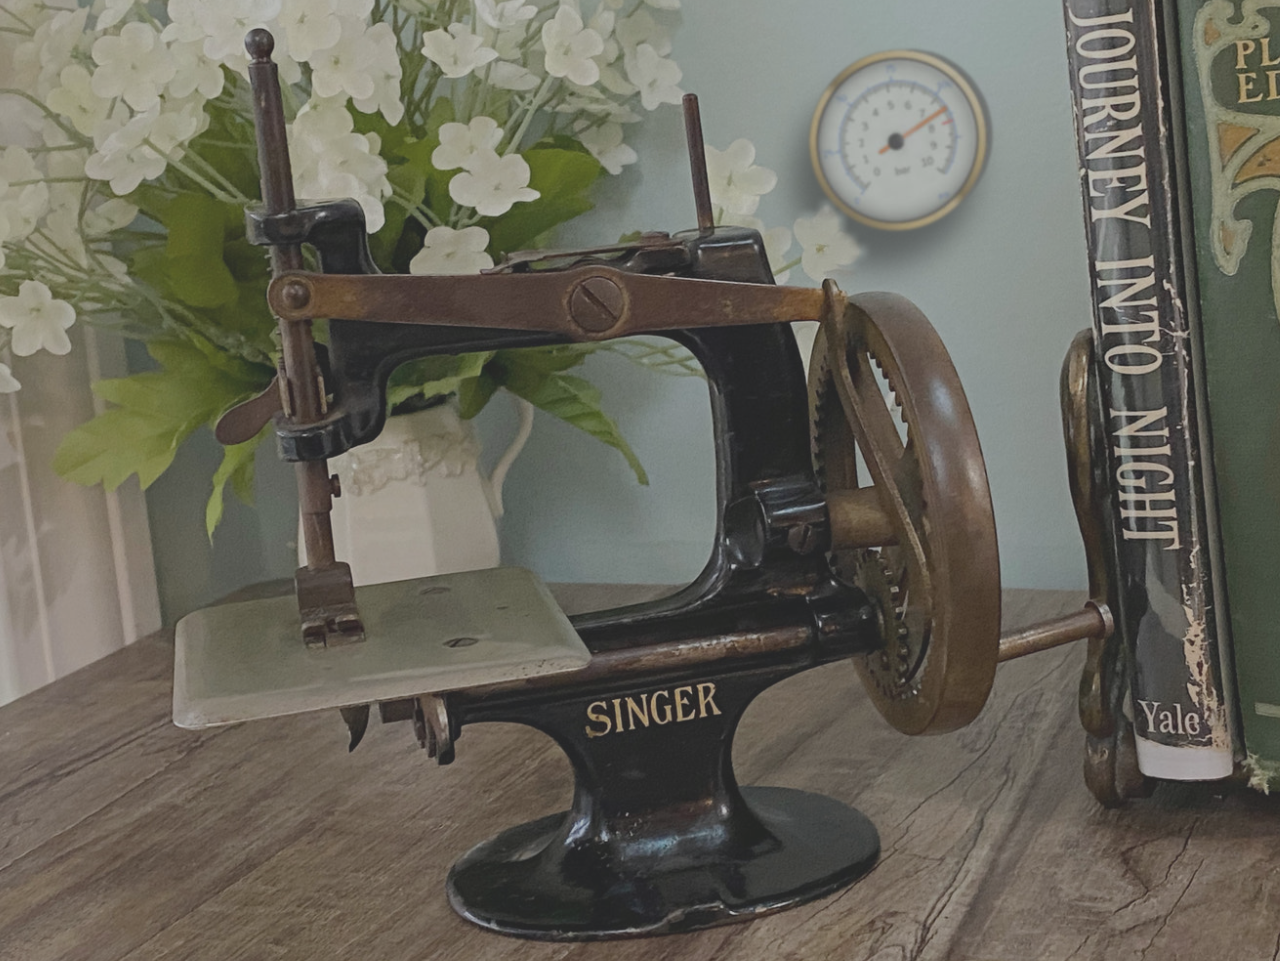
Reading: 7.5 bar
